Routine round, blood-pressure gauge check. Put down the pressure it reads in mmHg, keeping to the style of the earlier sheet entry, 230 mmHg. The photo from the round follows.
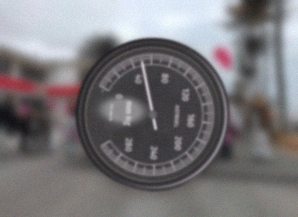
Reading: 50 mmHg
